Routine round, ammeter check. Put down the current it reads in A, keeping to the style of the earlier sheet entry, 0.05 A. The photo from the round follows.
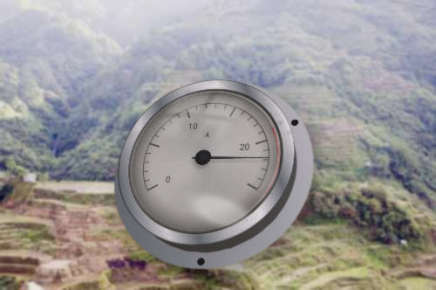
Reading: 22 A
